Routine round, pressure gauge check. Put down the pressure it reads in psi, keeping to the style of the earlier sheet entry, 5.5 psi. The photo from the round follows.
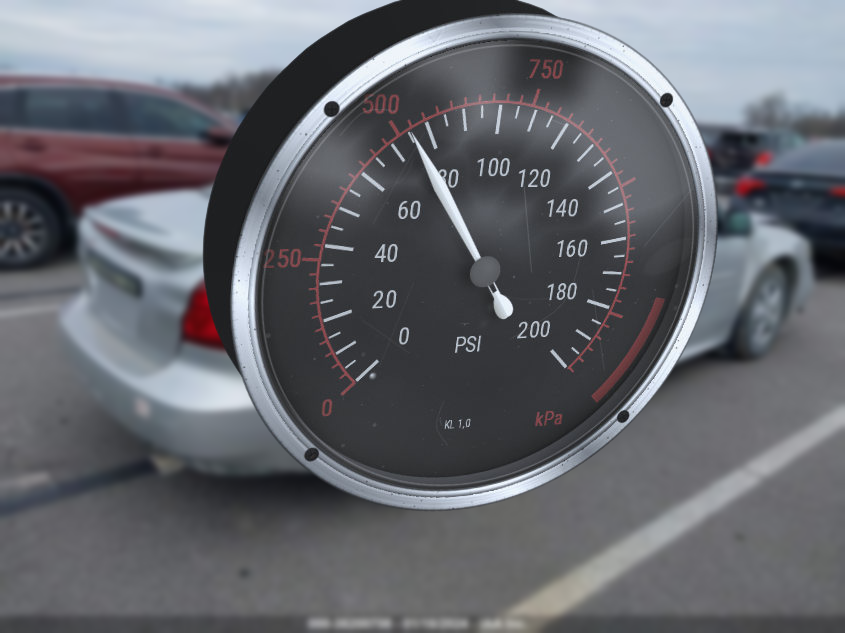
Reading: 75 psi
